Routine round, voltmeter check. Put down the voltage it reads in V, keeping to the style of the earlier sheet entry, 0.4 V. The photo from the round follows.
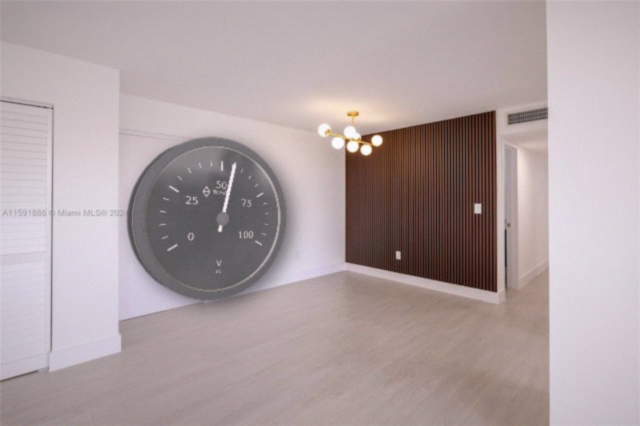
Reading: 55 V
